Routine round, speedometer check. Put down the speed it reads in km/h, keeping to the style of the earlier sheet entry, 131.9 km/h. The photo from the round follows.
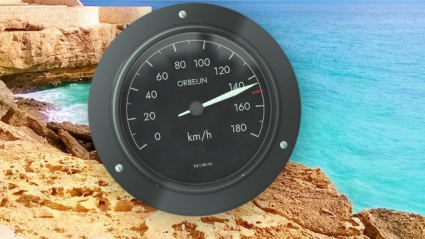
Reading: 145 km/h
